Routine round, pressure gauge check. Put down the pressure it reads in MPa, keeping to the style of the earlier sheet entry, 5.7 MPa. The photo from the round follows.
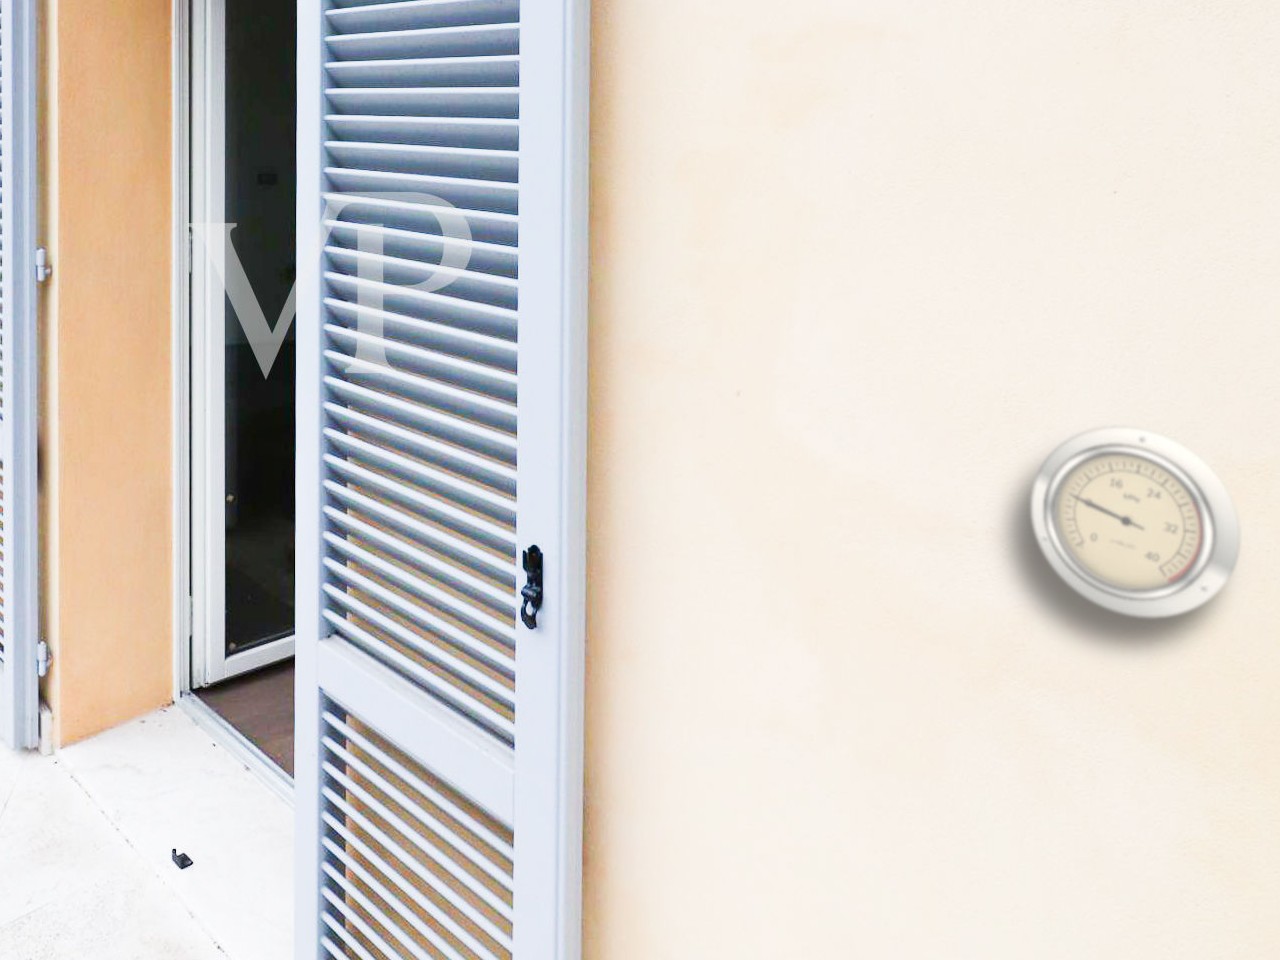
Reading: 8 MPa
